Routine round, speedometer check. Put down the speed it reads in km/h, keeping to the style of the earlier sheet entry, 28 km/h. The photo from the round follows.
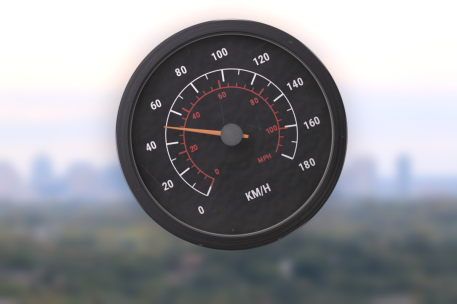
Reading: 50 km/h
